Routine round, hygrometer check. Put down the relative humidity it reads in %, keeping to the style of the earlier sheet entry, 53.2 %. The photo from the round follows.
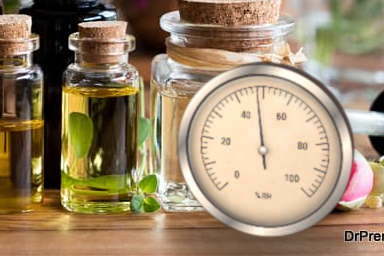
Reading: 48 %
